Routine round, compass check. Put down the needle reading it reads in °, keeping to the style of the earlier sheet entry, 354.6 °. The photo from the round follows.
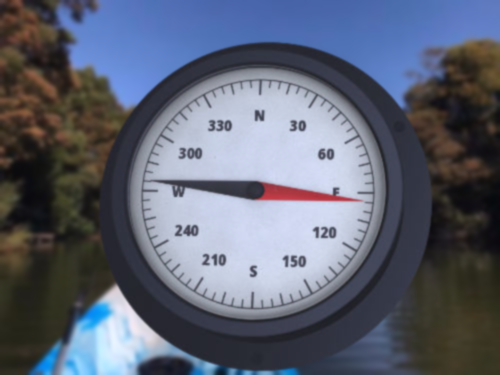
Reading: 95 °
